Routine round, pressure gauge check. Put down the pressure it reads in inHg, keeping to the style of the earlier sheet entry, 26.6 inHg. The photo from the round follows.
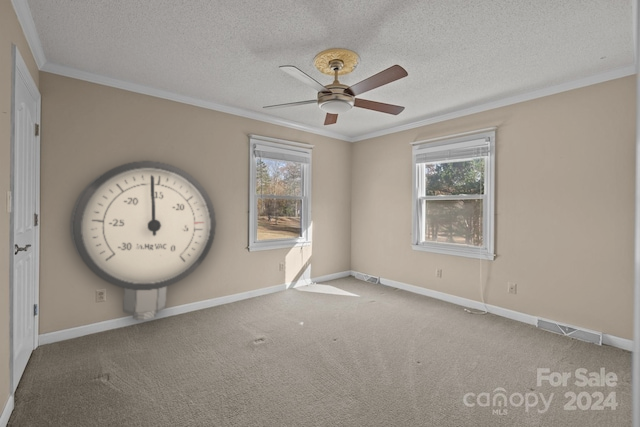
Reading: -16 inHg
